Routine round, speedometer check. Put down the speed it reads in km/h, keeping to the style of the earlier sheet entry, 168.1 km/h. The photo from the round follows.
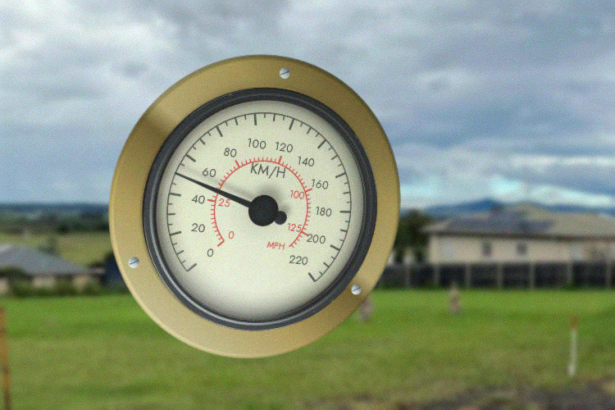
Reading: 50 km/h
